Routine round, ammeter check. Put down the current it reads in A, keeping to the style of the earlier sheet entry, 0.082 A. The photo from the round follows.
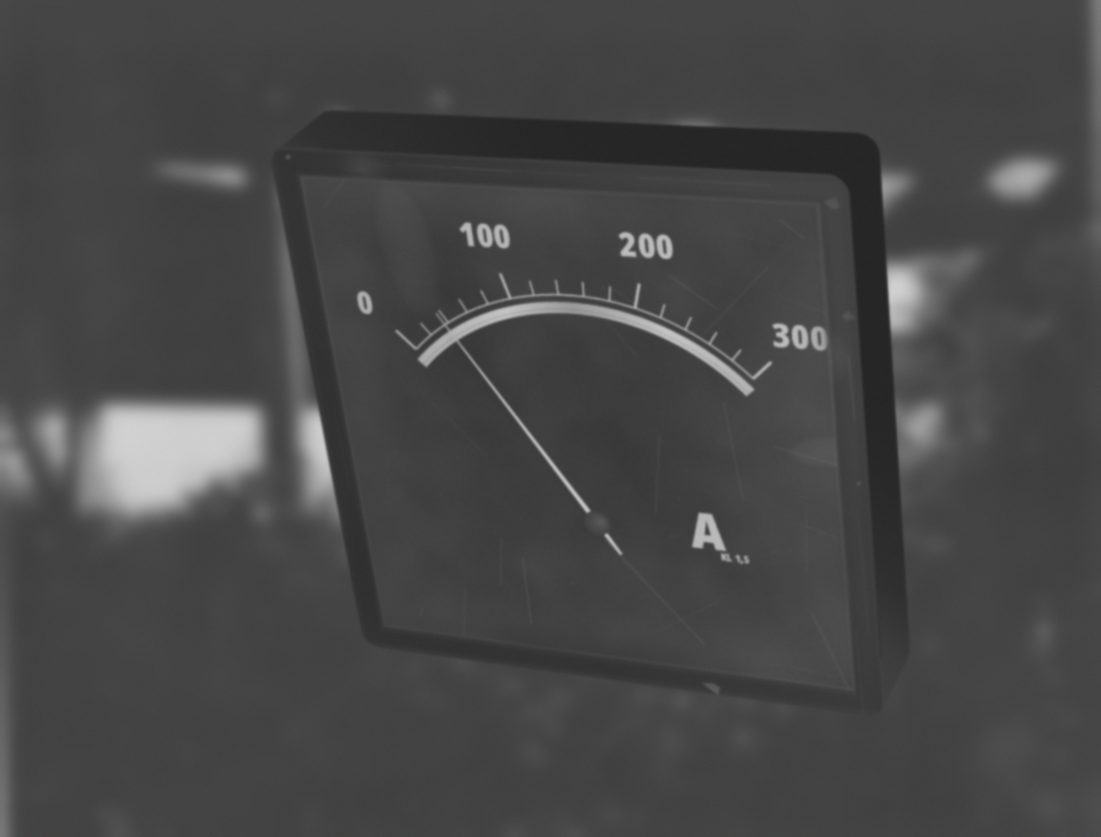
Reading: 40 A
